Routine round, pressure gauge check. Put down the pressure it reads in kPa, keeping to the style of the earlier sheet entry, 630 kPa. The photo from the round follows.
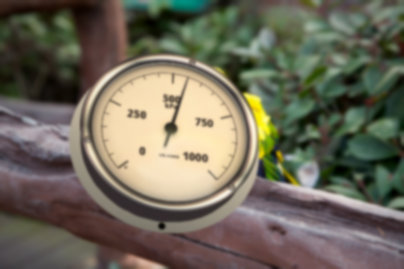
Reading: 550 kPa
